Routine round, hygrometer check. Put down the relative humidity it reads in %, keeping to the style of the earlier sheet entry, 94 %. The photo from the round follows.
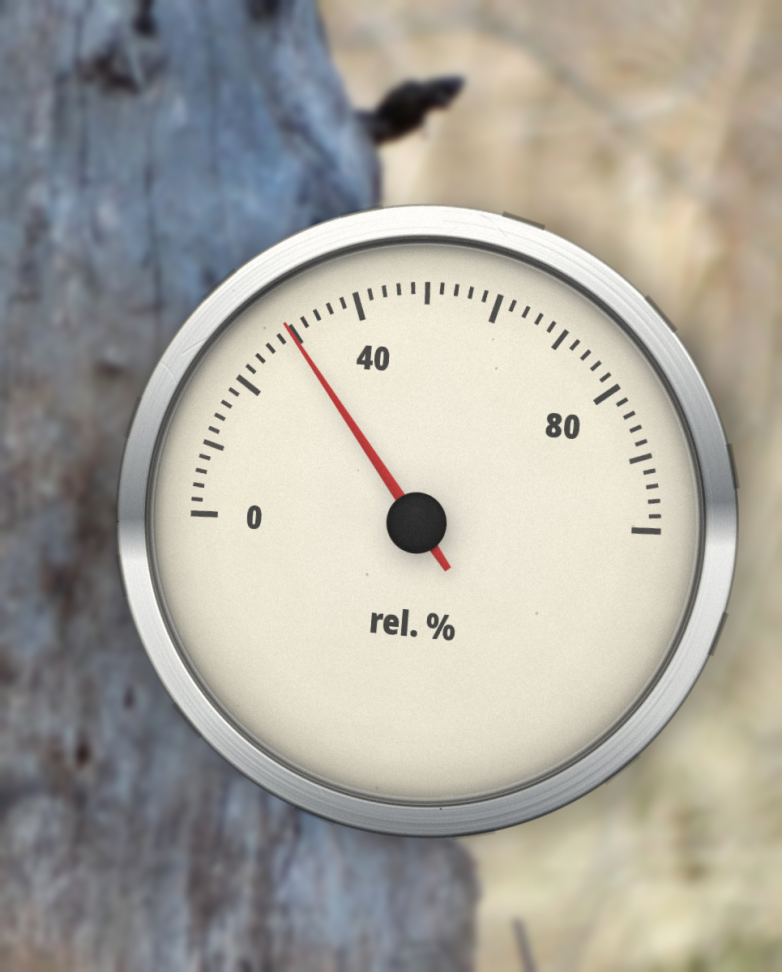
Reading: 30 %
